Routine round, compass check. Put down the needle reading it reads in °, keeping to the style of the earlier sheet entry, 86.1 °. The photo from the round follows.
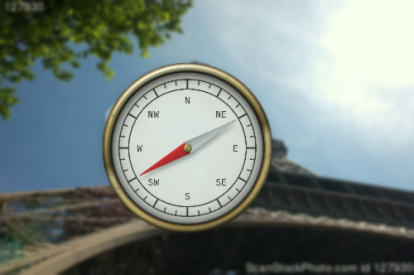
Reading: 240 °
